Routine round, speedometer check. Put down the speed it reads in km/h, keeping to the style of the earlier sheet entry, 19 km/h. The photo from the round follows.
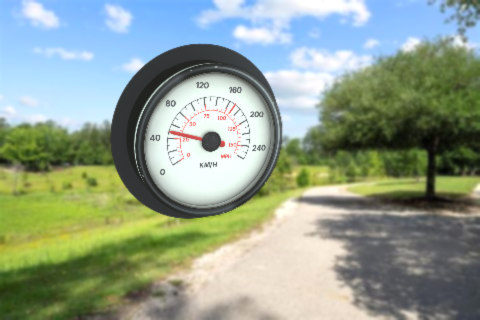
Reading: 50 km/h
